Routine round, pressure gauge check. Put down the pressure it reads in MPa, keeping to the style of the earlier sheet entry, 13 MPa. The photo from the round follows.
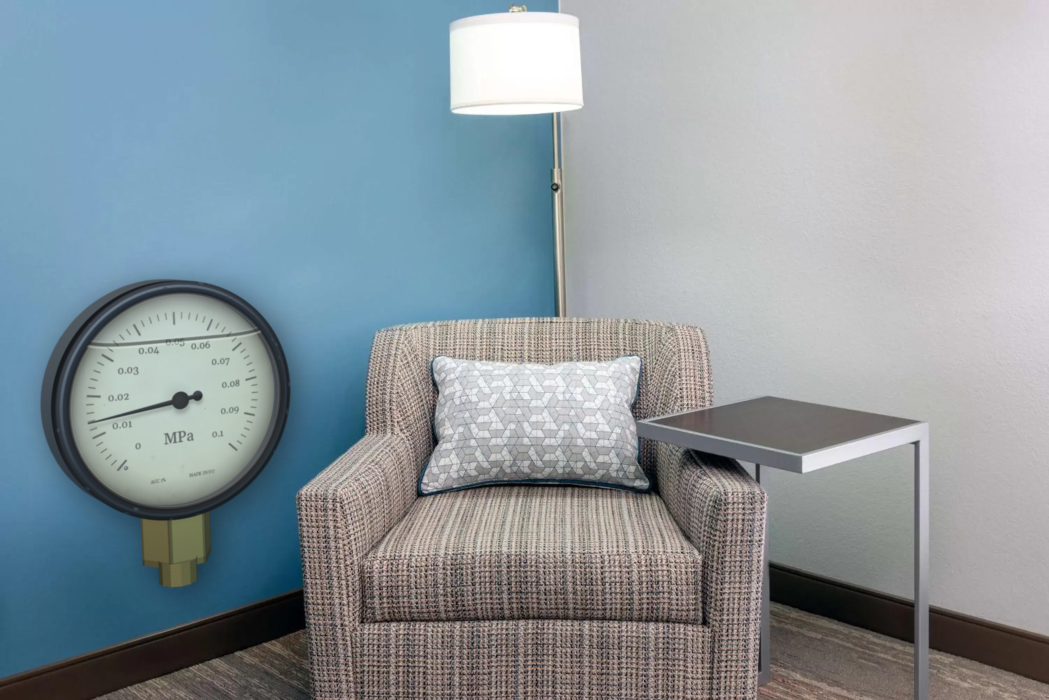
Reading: 0.014 MPa
